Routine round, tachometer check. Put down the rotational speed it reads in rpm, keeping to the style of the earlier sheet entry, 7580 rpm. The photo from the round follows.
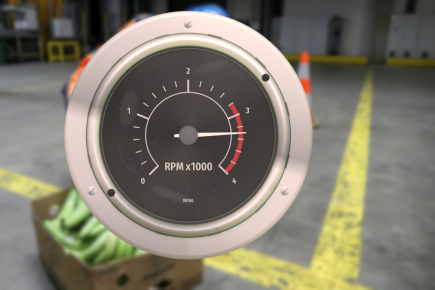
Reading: 3300 rpm
